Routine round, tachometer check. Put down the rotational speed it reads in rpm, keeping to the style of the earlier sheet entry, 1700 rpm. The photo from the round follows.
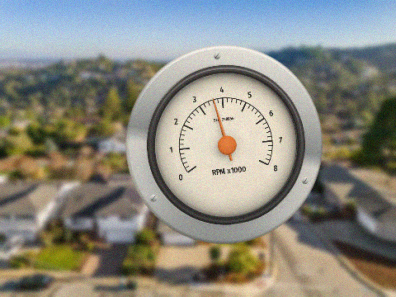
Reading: 3600 rpm
